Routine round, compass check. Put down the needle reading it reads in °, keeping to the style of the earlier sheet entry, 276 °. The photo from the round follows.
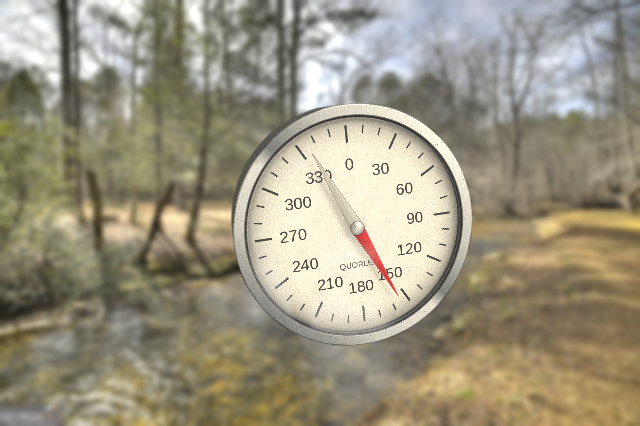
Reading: 155 °
